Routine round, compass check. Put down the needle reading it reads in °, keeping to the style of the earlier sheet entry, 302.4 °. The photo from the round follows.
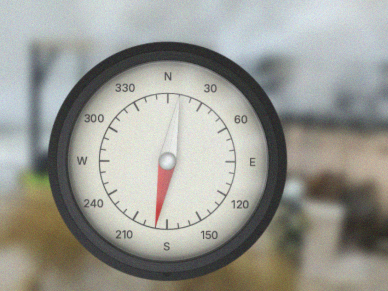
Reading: 190 °
